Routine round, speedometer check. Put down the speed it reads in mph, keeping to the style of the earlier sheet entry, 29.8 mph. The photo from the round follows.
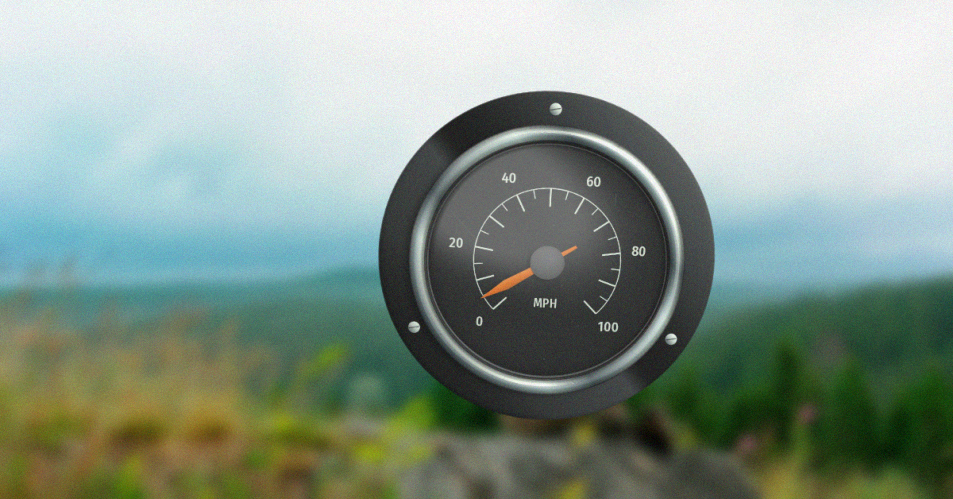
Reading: 5 mph
